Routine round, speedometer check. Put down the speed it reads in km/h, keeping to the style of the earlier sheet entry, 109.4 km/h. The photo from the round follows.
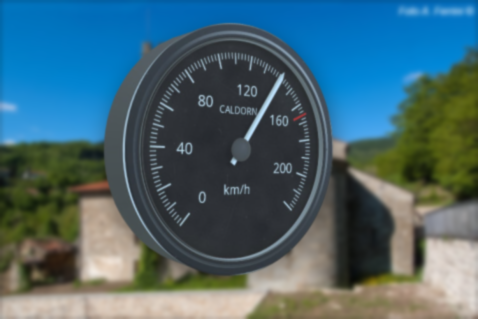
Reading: 140 km/h
